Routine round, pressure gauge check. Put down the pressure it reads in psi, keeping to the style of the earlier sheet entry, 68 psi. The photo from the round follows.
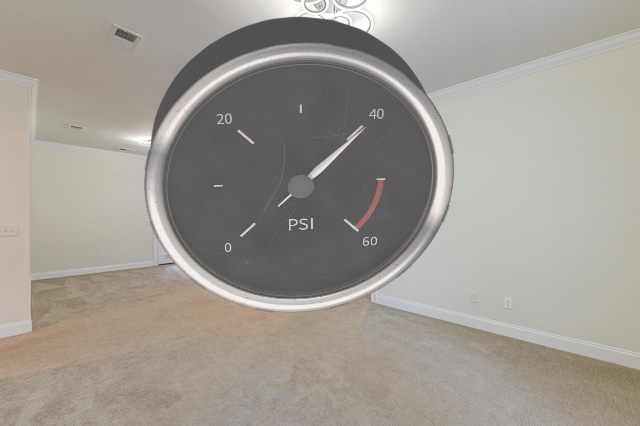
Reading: 40 psi
